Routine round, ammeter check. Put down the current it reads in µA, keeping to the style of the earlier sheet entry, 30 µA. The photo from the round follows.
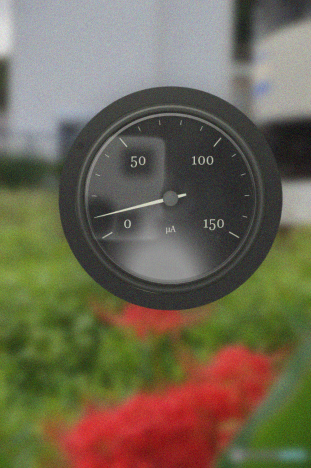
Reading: 10 µA
